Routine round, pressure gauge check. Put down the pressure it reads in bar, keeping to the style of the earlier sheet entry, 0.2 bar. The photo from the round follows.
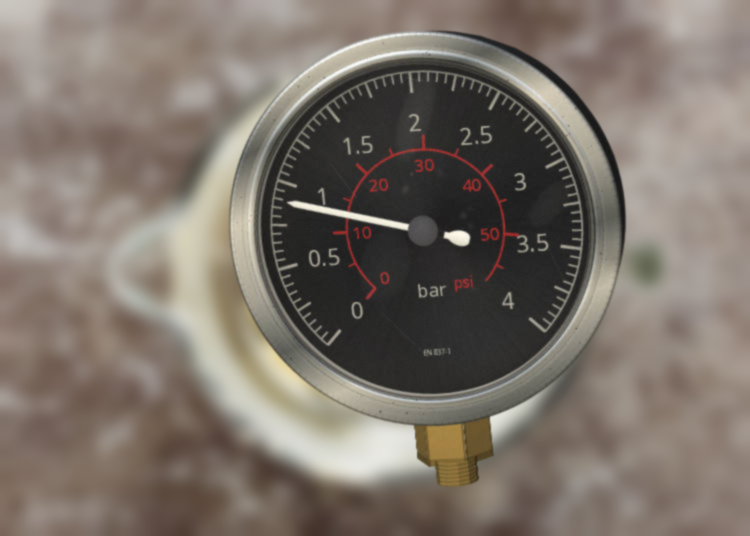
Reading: 0.9 bar
